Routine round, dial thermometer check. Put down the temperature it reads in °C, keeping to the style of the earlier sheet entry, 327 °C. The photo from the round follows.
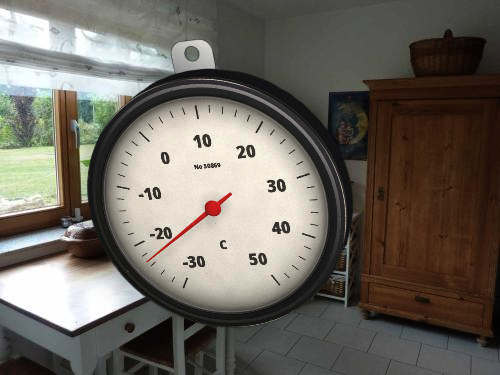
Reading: -23 °C
